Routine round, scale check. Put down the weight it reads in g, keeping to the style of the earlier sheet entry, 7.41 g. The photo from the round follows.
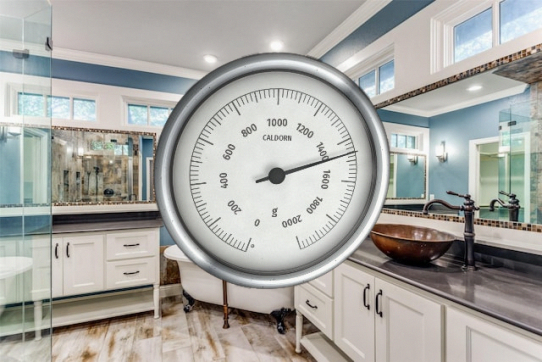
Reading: 1460 g
